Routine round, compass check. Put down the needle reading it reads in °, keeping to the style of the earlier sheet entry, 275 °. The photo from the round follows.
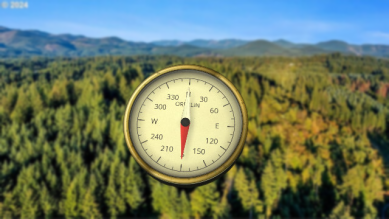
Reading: 180 °
